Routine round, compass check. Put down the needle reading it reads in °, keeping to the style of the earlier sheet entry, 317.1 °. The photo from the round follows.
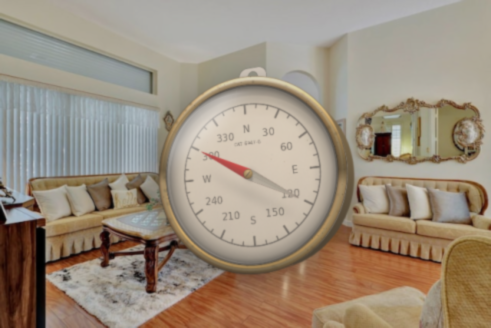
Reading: 300 °
